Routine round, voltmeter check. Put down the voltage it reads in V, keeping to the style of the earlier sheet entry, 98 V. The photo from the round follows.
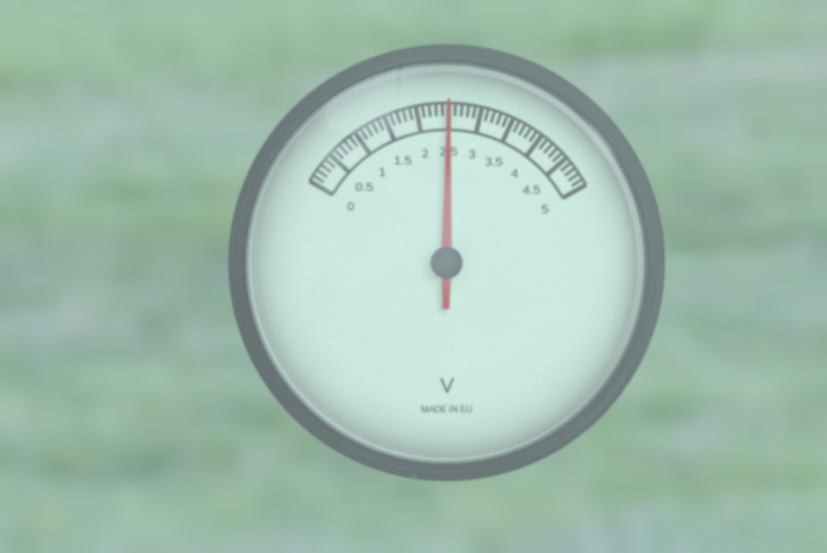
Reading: 2.5 V
